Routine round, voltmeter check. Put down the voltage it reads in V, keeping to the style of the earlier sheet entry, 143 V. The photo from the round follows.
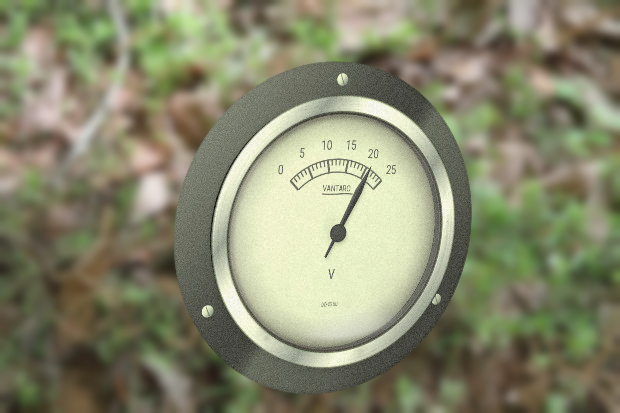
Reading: 20 V
